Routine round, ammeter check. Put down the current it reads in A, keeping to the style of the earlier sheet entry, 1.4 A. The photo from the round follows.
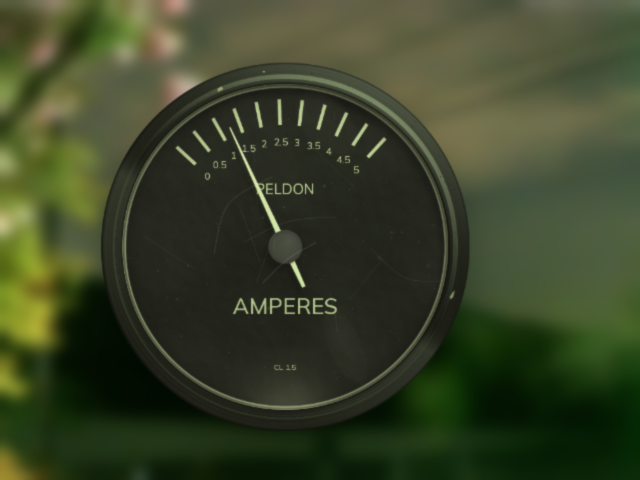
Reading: 1.25 A
